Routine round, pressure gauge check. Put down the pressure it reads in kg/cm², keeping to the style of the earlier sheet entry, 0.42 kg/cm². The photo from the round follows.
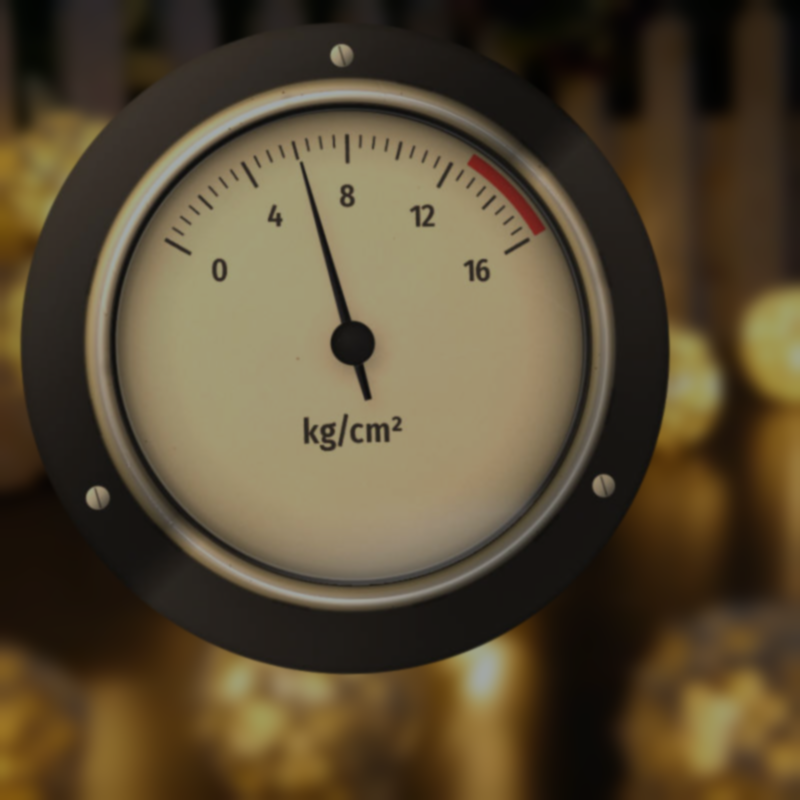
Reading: 6 kg/cm²
